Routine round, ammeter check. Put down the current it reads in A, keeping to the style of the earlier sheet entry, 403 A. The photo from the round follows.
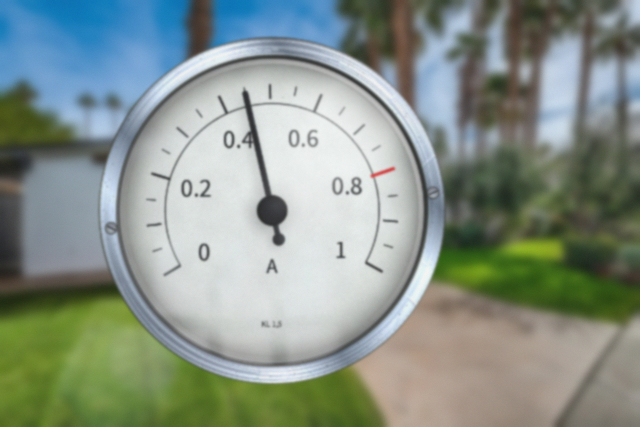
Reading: 0.45 A
